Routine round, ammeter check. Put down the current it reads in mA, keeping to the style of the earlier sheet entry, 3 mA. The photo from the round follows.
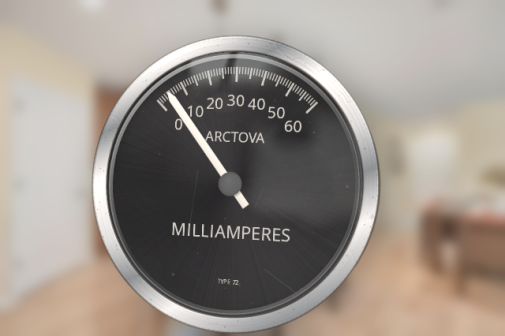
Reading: 5 mA
